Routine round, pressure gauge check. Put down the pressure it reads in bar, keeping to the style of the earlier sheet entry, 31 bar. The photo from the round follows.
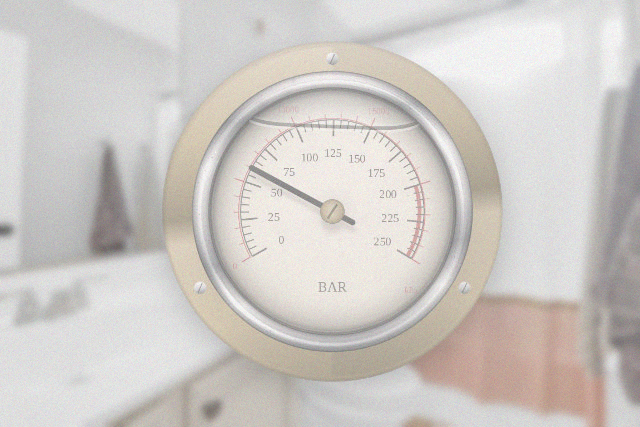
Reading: 60 bar
